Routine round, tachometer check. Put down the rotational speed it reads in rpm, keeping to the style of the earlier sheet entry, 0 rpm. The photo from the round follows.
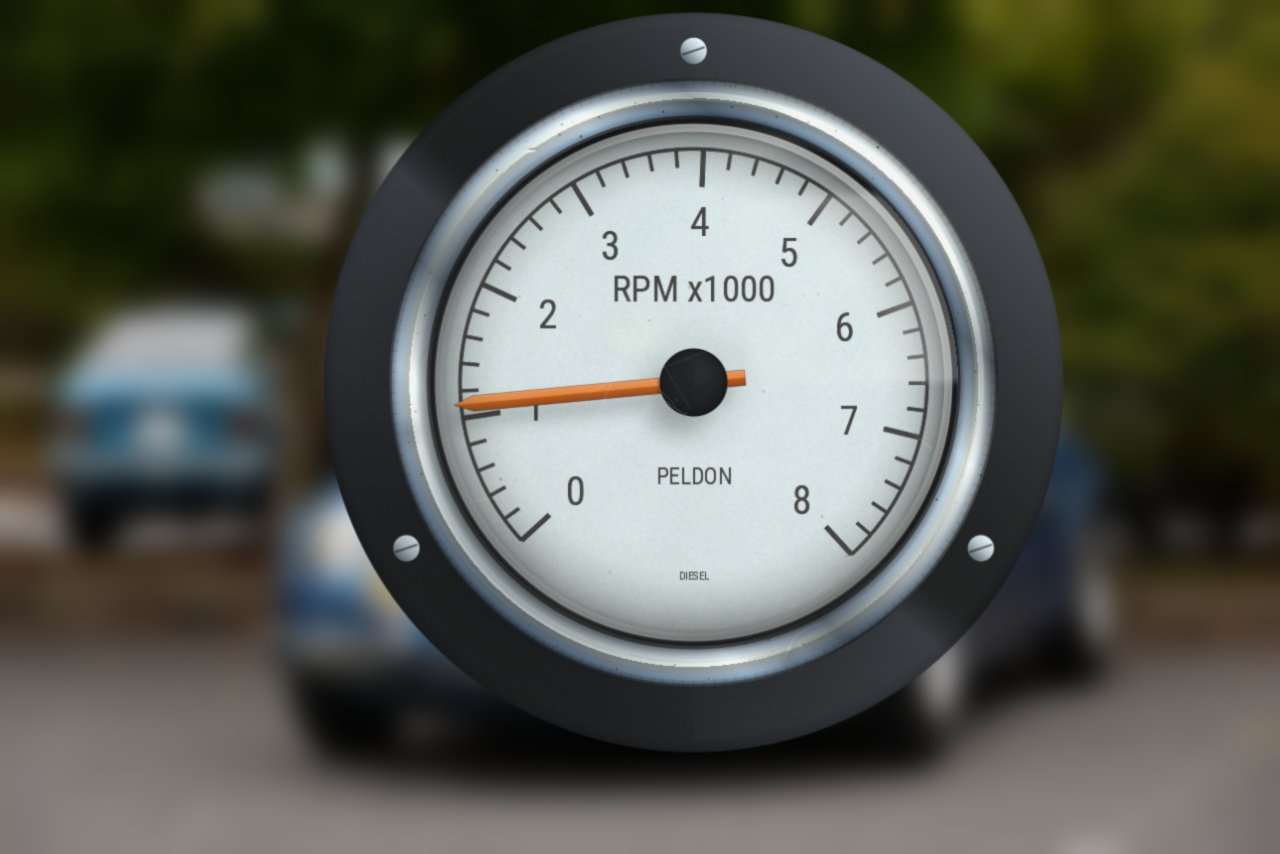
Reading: 1100 rpm
